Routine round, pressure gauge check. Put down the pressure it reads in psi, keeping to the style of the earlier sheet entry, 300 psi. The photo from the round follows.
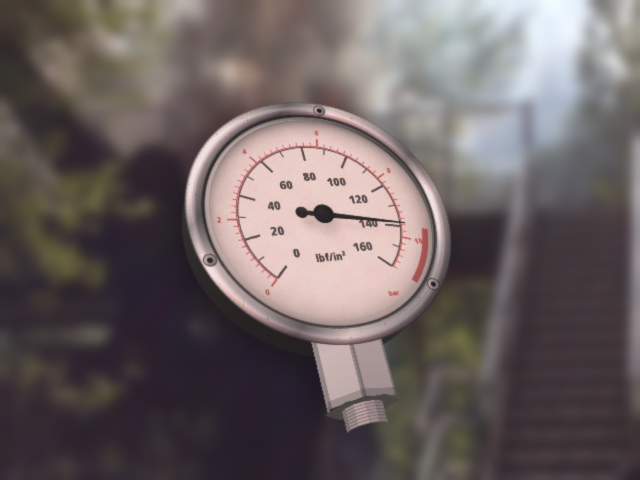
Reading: 140 psi
